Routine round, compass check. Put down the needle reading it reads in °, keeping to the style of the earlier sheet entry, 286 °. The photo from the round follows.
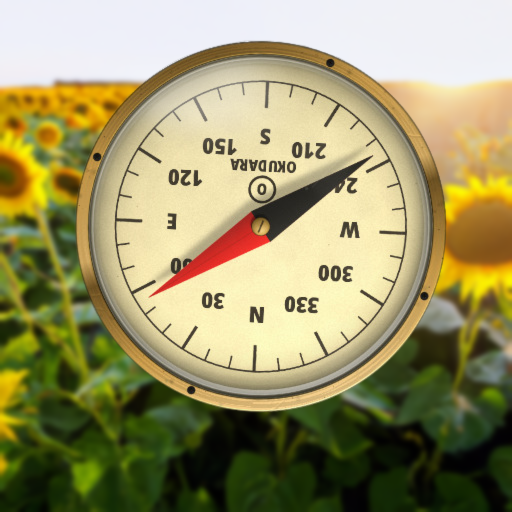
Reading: 55 °
